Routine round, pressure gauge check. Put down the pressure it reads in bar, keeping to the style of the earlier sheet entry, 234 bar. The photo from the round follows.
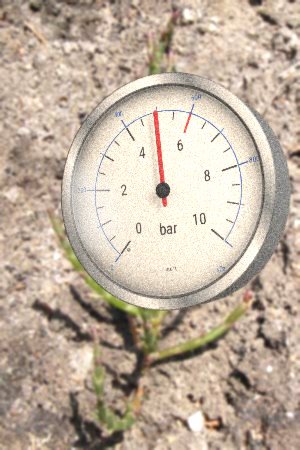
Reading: 5 bar
